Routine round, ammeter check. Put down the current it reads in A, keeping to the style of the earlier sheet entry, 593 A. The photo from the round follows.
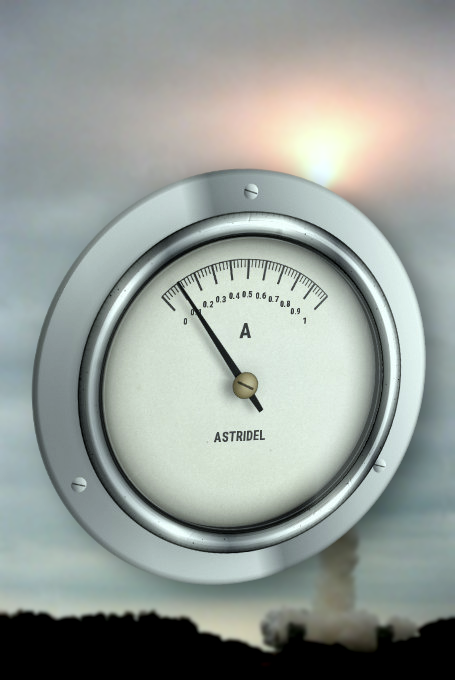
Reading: 0.1 A
